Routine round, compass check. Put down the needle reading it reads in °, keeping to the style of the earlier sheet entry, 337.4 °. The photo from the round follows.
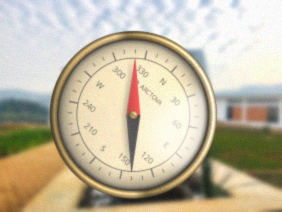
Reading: 320 °
